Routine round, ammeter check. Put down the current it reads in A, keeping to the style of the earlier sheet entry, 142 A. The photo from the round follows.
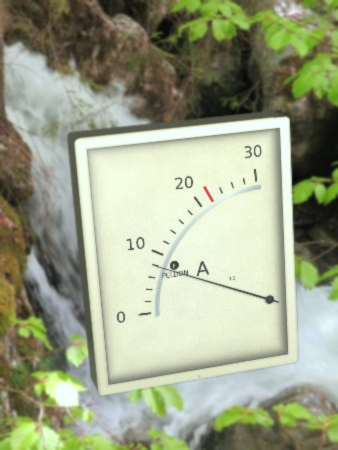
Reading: 8 A
